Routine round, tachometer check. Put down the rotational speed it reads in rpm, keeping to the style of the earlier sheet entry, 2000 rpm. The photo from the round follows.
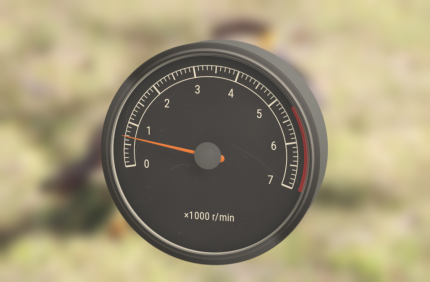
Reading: 700 rpm
